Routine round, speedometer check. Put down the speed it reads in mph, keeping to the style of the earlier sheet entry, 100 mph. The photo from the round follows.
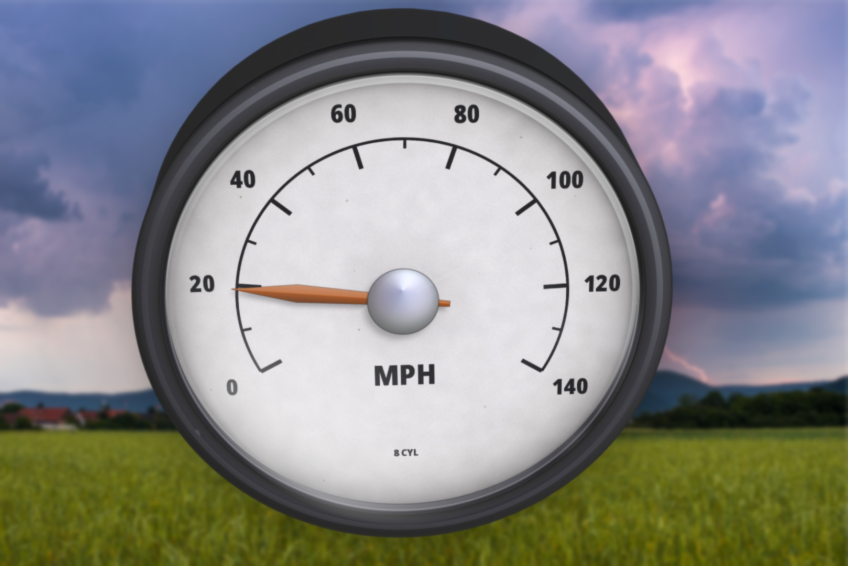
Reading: 20 mph
